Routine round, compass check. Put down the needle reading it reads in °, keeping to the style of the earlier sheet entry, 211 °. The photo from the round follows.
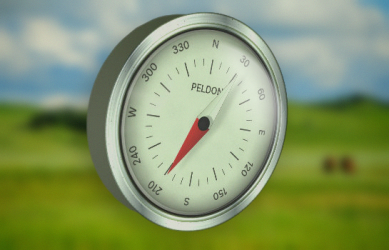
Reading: 210 °
